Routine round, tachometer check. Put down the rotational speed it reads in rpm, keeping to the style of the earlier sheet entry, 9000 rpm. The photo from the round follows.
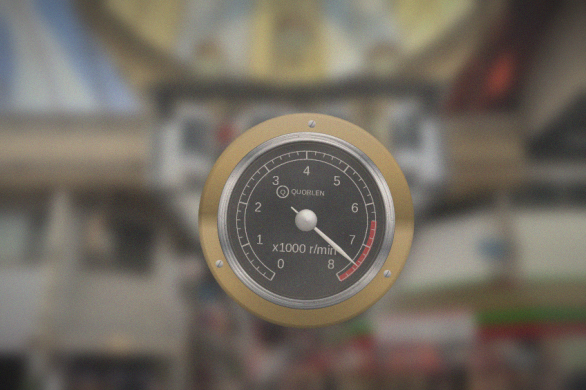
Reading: 7500 rpm
